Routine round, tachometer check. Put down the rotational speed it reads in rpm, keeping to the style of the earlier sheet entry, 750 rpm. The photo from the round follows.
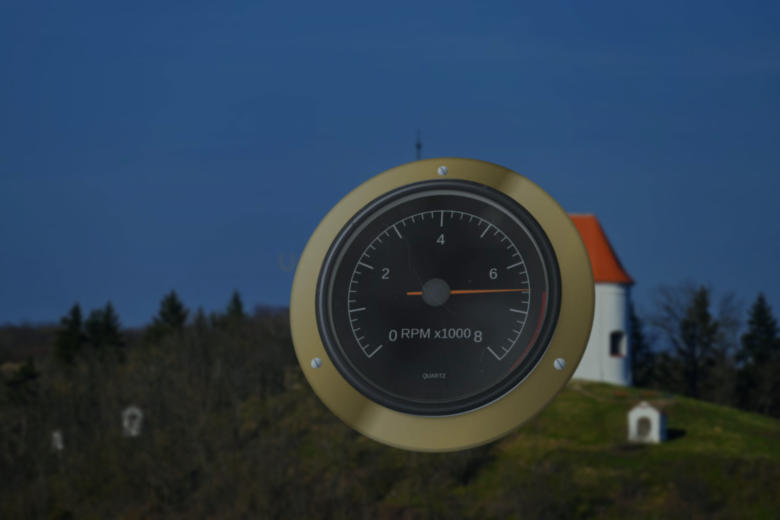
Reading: 6600 rpm
